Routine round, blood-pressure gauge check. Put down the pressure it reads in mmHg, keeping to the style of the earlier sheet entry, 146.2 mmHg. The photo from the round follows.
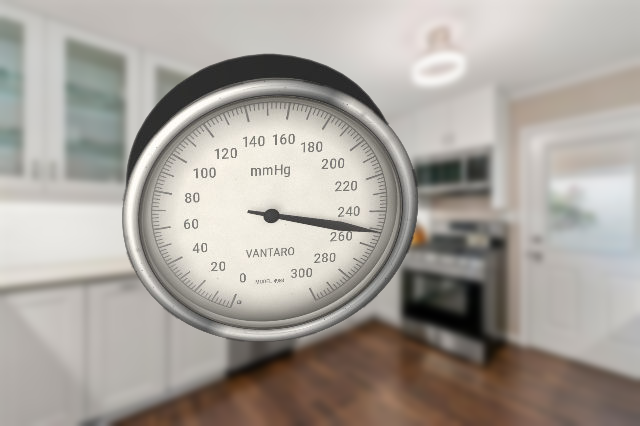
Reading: 250 mmHg
